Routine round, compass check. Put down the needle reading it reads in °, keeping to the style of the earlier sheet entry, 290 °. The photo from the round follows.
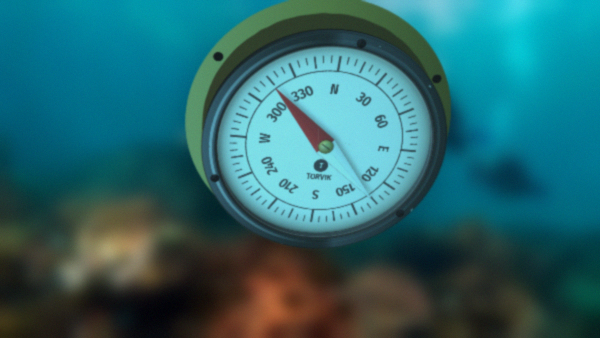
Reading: 315 °
